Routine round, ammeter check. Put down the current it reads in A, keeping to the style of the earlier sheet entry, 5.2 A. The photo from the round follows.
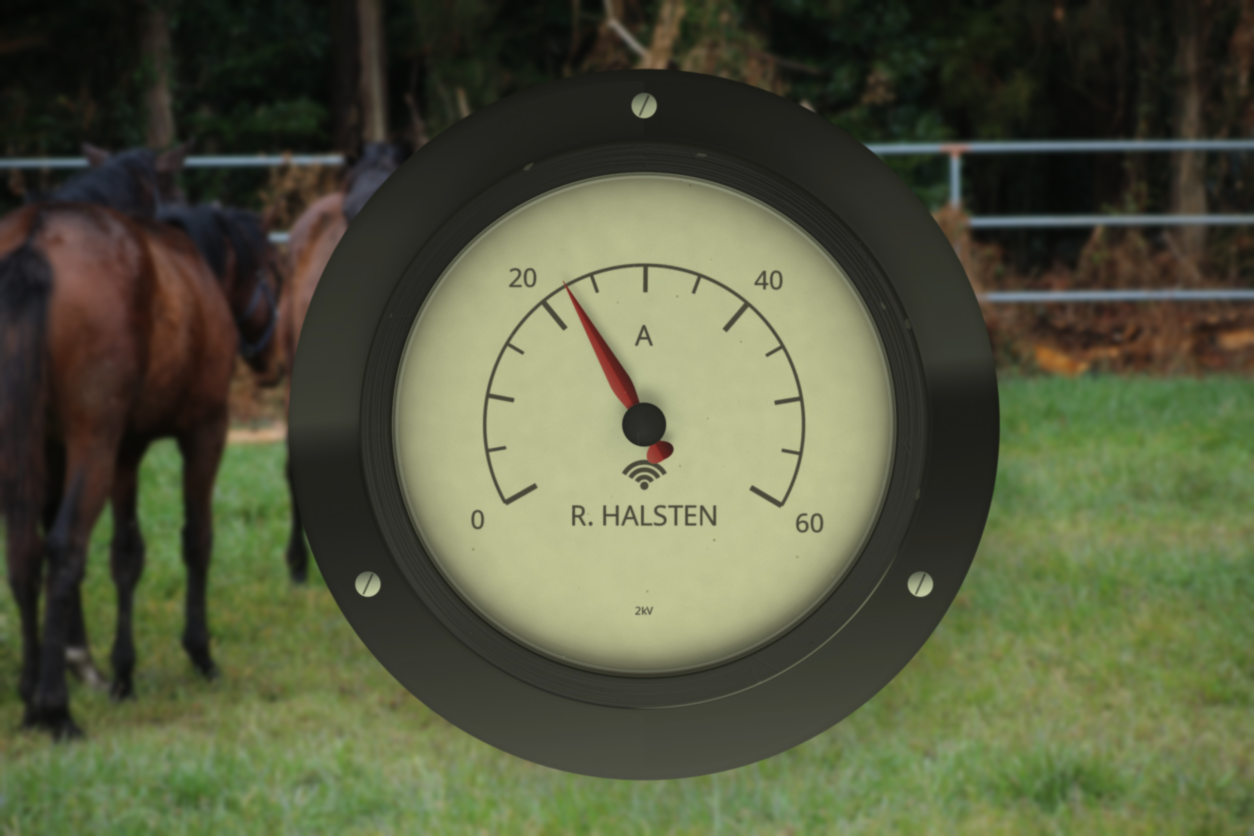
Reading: 22.5 A
